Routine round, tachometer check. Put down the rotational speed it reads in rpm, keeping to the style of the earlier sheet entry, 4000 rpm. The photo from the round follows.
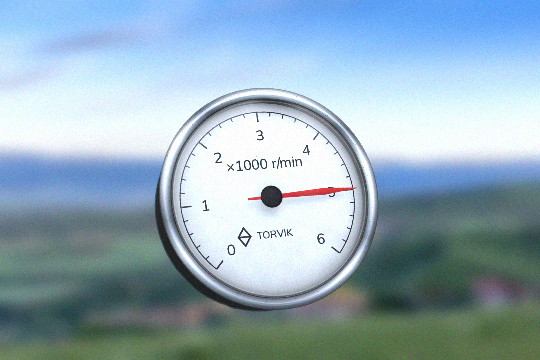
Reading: 5000 rpm
